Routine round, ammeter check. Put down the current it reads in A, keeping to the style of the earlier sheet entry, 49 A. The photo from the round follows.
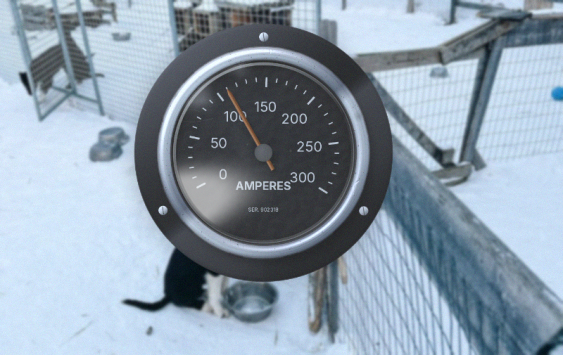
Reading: 110 A
